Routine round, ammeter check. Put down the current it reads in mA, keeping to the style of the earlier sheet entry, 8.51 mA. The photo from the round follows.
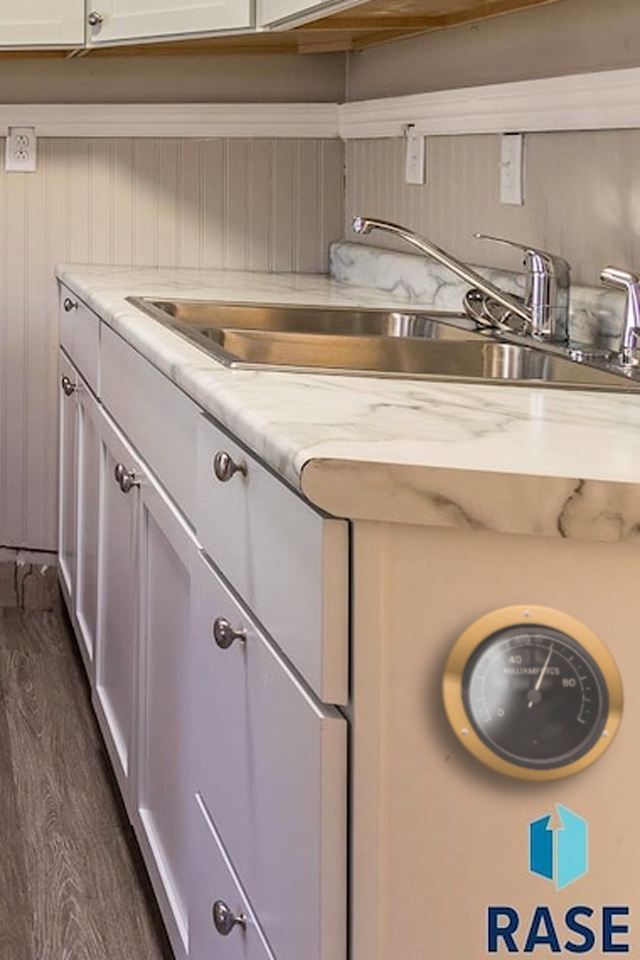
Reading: 60 mA
